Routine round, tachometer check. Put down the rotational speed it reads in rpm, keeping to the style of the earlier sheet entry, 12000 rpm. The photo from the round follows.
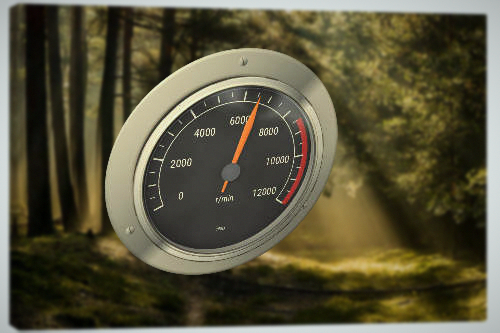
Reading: 6500 rpm
